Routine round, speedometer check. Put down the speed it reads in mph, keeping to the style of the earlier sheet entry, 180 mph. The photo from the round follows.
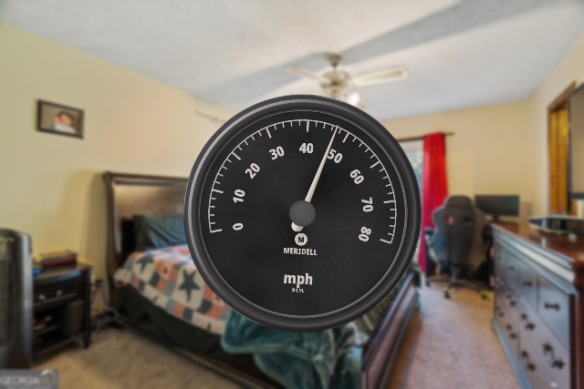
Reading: 47 mph
